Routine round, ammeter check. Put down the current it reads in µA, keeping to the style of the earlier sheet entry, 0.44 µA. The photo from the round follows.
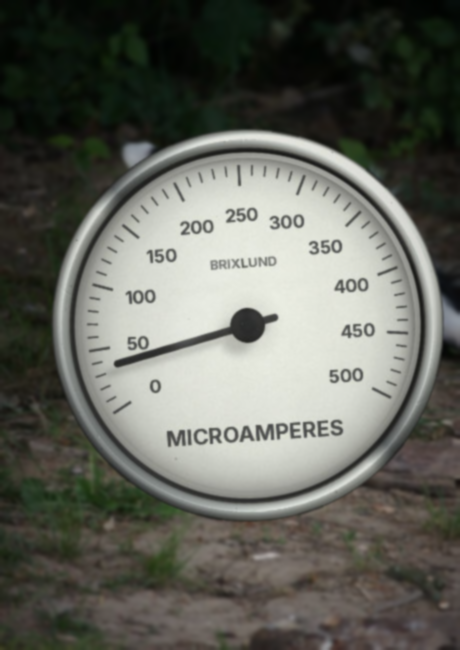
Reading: 35 µA
